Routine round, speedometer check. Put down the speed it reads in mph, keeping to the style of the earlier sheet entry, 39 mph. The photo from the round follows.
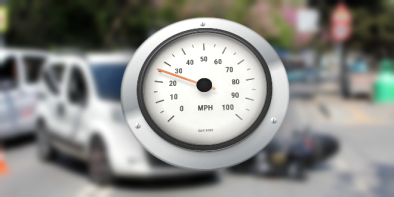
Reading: 25 mph
